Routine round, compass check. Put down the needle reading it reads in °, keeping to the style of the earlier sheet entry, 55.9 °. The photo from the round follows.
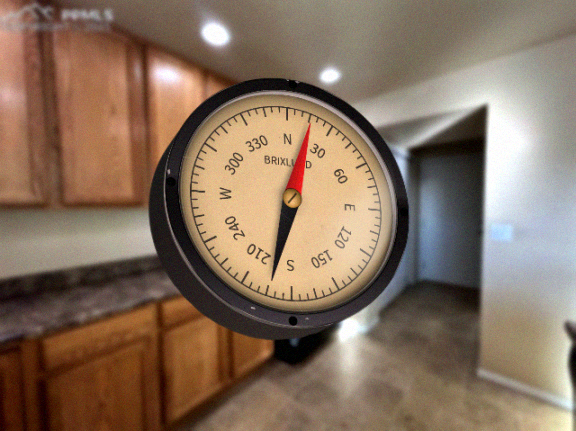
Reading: 15 °
